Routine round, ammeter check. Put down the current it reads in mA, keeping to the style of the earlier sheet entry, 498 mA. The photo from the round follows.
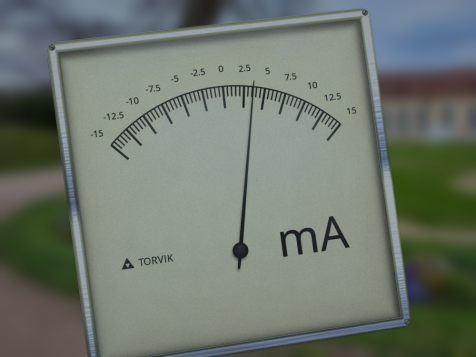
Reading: 3.5 mA
